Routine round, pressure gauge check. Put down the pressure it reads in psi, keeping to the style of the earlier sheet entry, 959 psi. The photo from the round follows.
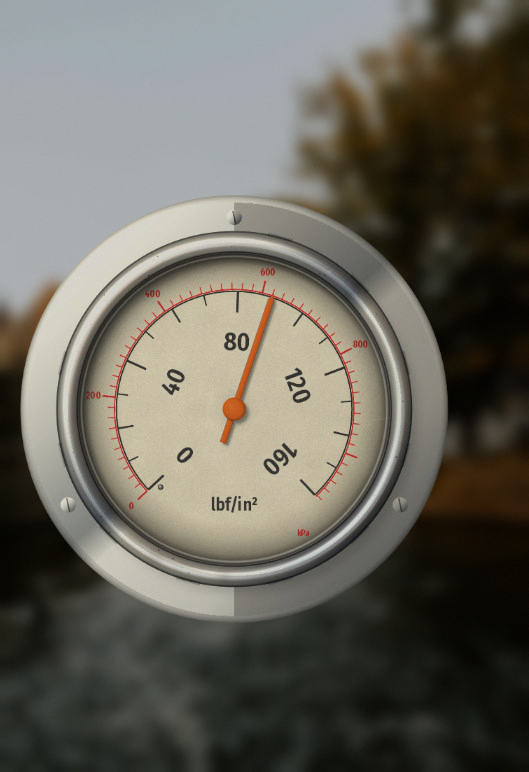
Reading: 90 psi
